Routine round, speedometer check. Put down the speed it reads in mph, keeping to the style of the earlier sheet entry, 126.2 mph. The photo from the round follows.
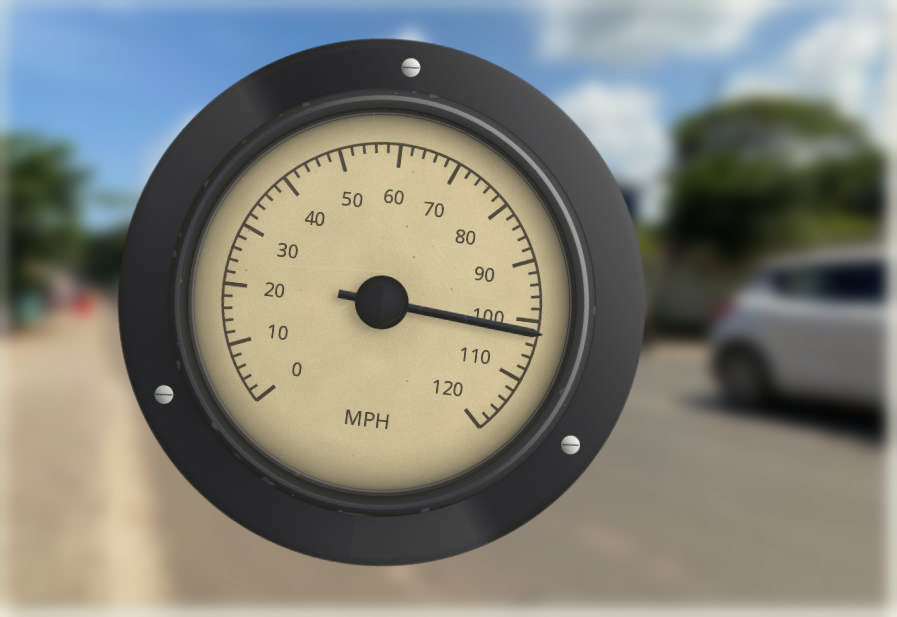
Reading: 102 mph
